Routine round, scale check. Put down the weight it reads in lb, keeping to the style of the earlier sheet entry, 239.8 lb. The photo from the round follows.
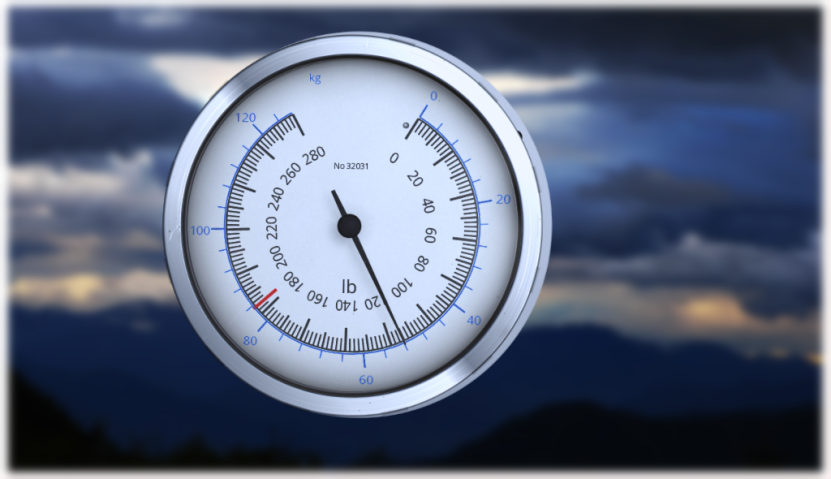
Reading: 114 lb
